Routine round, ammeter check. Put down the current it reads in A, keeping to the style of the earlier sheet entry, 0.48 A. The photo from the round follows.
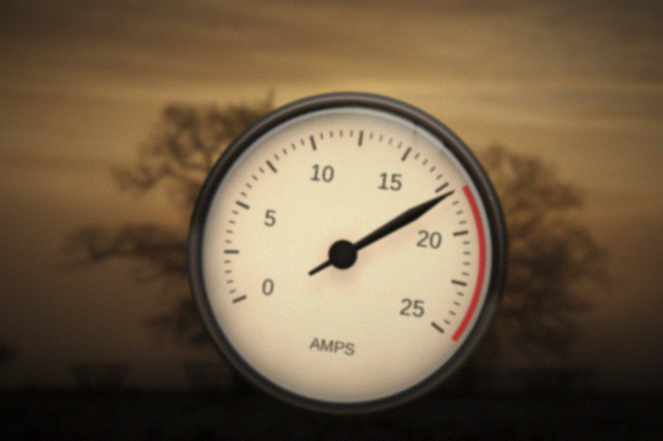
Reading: 18 A
